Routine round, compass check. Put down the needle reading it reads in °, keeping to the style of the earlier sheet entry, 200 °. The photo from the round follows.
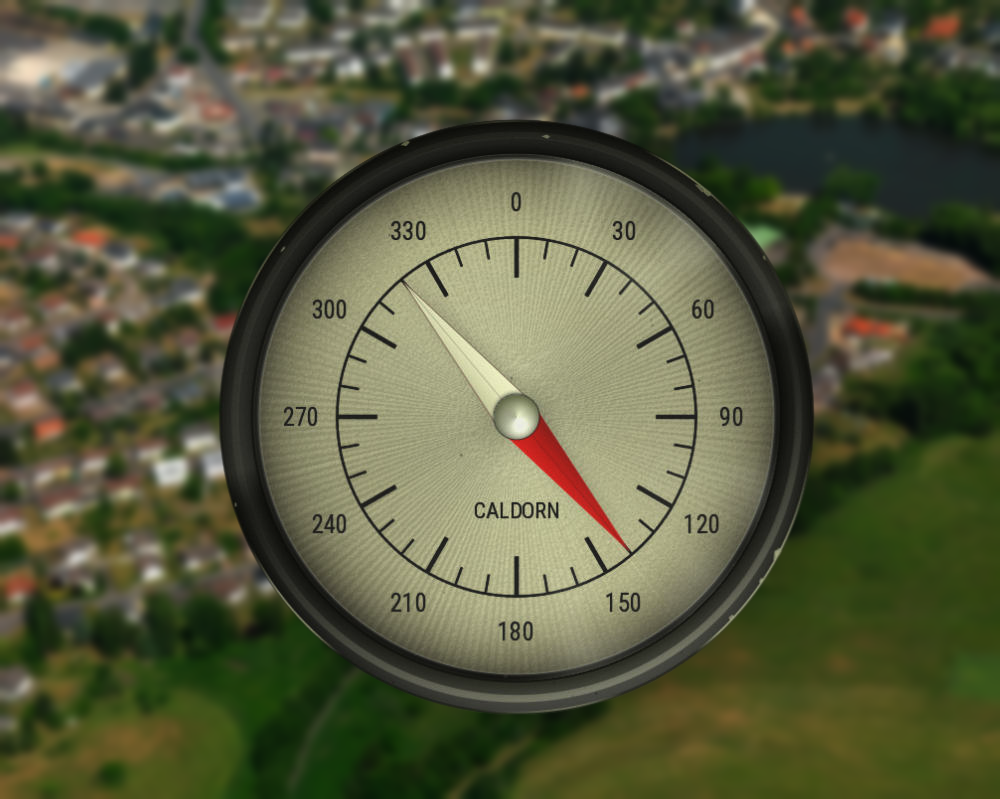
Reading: 140 °
